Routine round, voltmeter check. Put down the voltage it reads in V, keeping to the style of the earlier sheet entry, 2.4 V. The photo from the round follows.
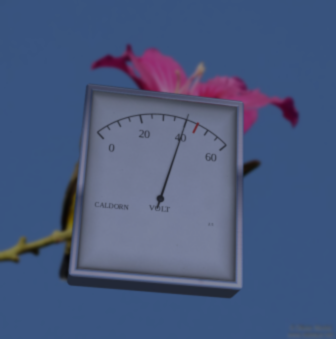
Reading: 40 V
